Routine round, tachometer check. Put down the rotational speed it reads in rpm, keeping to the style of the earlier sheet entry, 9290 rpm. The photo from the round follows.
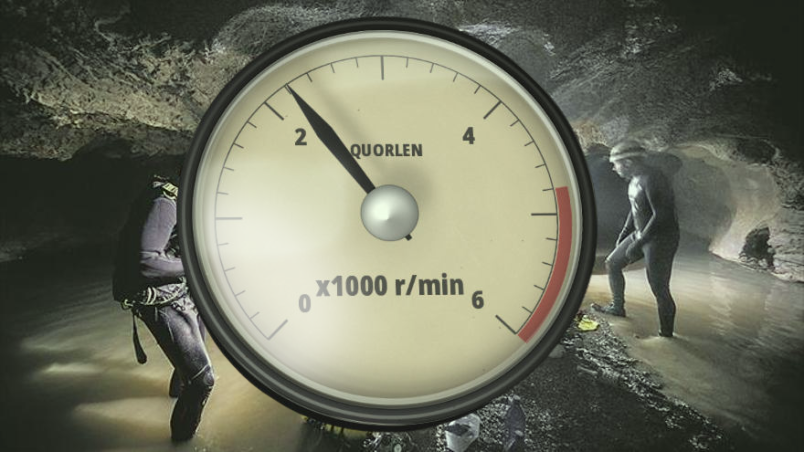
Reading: 2200 rpm
